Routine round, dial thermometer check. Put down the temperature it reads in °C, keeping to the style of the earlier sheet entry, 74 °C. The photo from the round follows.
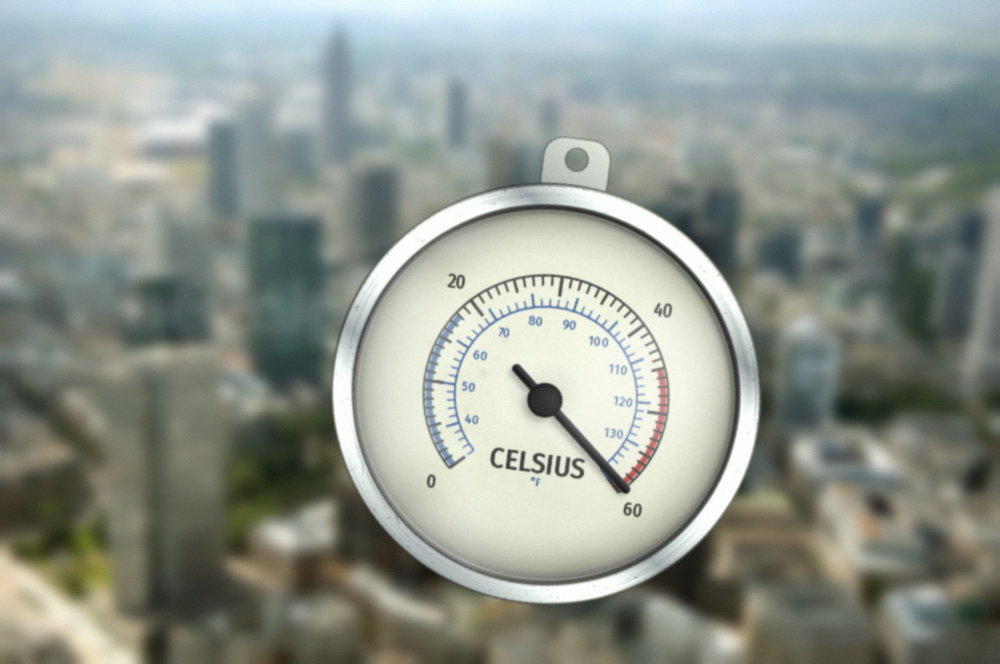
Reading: 59 °C
